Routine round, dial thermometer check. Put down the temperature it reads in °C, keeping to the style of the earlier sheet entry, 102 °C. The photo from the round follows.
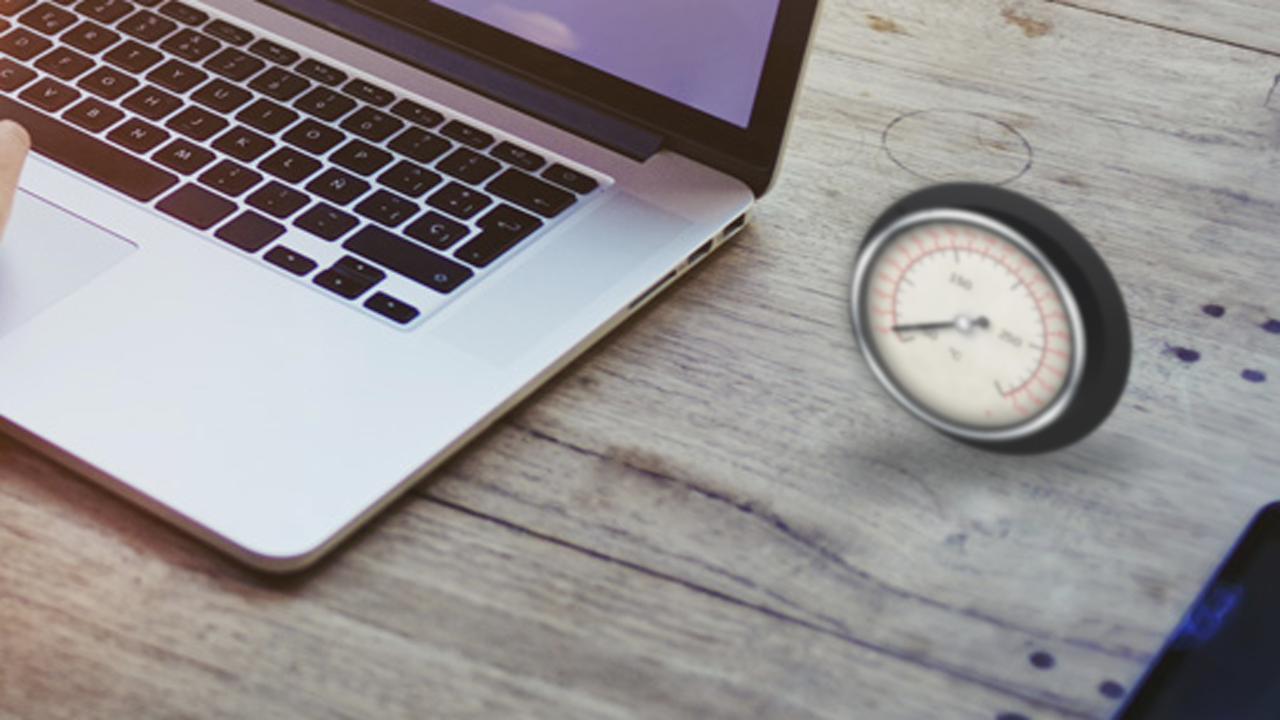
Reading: 60 °C
